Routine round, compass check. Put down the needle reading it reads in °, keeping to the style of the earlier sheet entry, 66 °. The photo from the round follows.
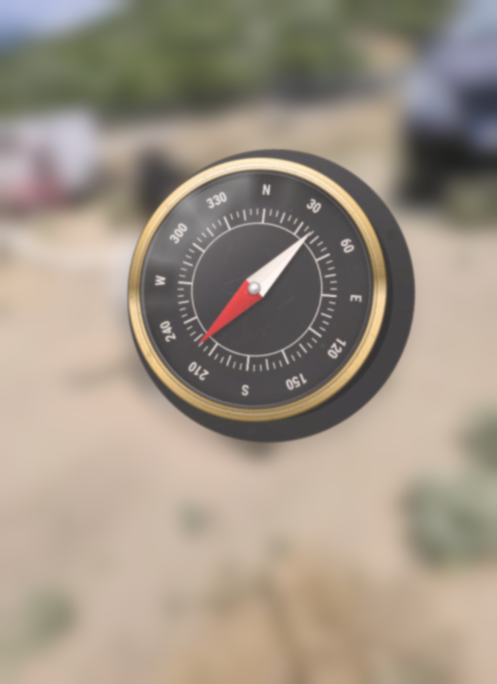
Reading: 220 °
